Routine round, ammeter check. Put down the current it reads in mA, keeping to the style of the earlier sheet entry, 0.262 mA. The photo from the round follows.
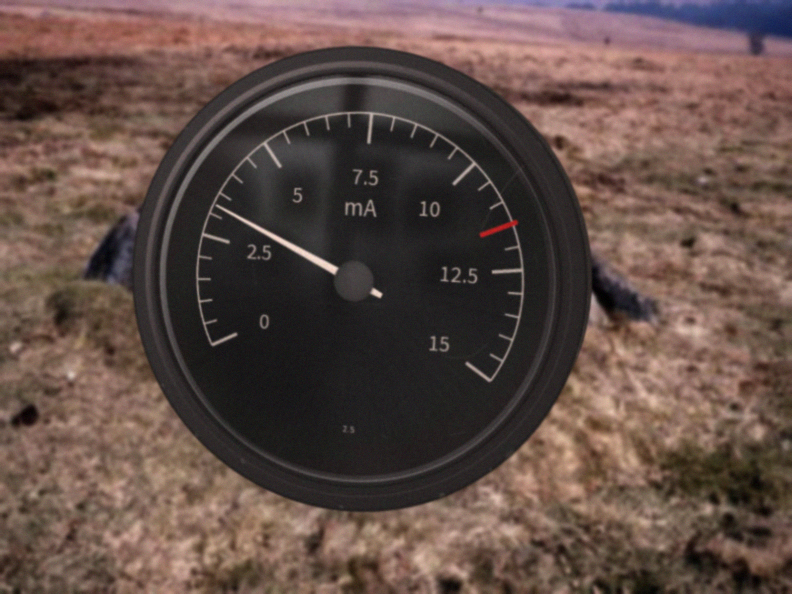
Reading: 3.25 mA
